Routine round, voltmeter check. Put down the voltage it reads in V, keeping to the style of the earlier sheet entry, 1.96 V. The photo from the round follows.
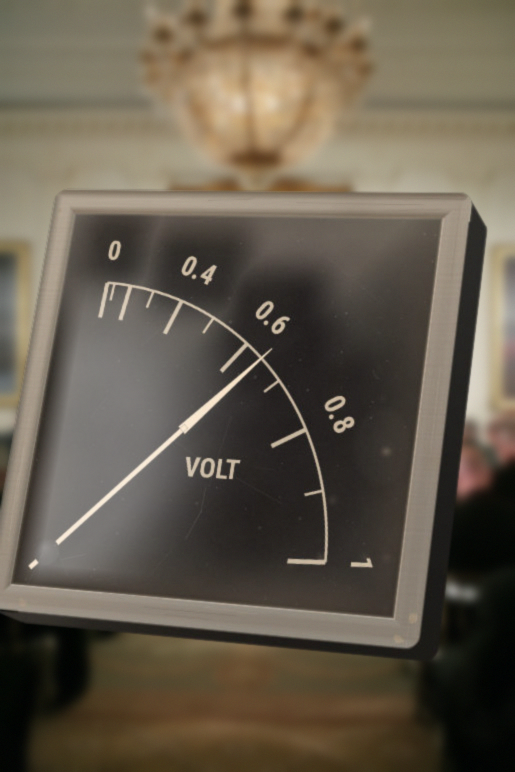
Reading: 0.65 V
